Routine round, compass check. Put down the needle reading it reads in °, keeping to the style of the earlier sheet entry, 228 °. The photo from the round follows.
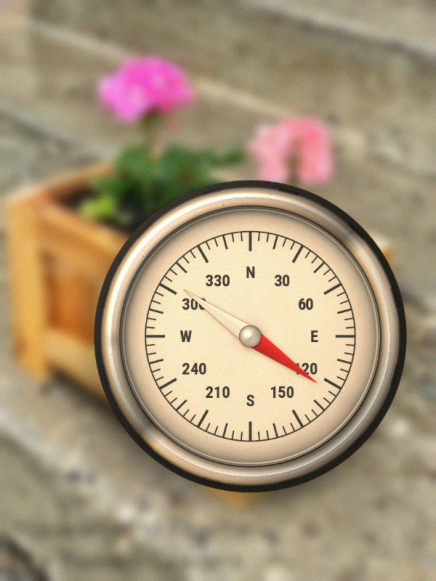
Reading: 125 °
